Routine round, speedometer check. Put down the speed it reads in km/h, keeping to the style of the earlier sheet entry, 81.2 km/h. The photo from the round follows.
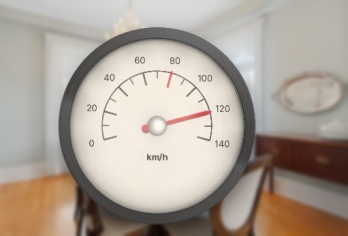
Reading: 120 km/h
